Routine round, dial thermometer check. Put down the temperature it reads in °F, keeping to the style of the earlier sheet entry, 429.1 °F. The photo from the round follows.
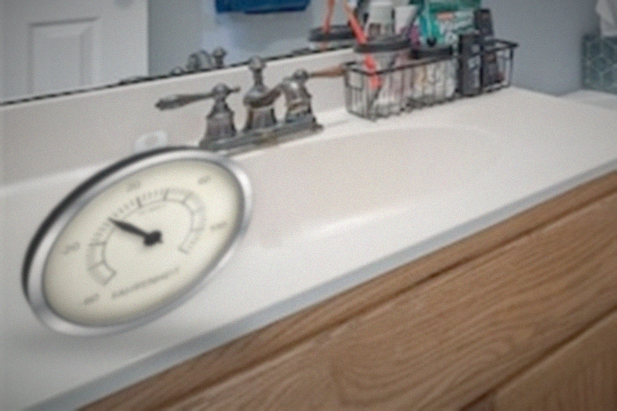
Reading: 0 °F
